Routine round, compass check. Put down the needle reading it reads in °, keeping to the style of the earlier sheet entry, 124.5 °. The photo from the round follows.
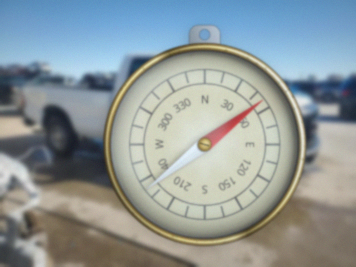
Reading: 52.5 °
